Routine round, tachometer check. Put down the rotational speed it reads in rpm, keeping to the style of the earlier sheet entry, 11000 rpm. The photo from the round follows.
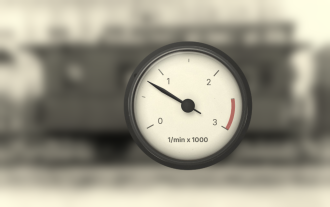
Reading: 750 rpm
